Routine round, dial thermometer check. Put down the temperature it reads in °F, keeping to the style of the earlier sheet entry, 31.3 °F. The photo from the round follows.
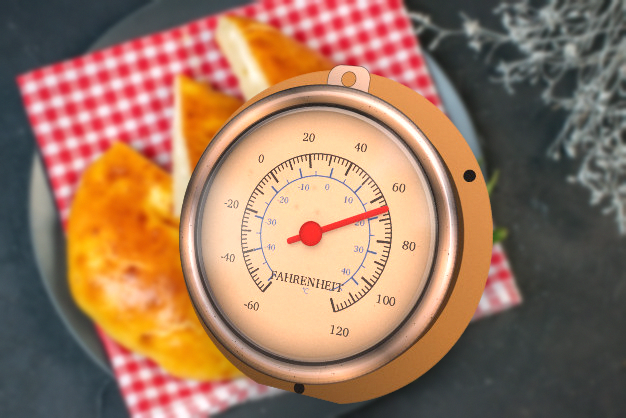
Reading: 66 °F
